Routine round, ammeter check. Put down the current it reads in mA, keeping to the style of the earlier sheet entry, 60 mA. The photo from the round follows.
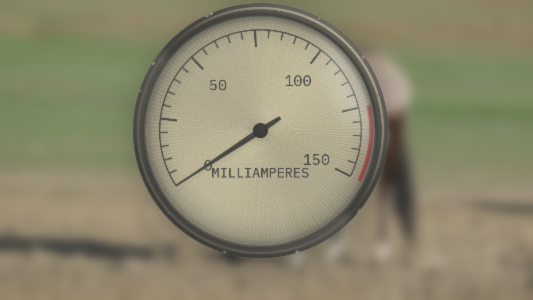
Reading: 0 mA
